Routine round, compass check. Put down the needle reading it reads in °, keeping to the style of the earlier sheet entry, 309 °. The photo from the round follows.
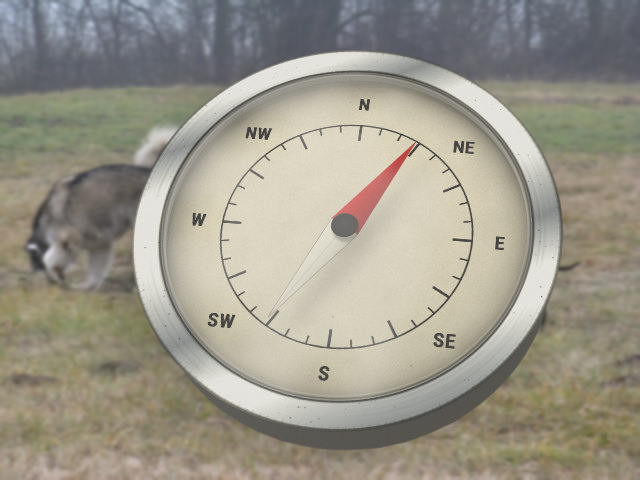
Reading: 30 °
